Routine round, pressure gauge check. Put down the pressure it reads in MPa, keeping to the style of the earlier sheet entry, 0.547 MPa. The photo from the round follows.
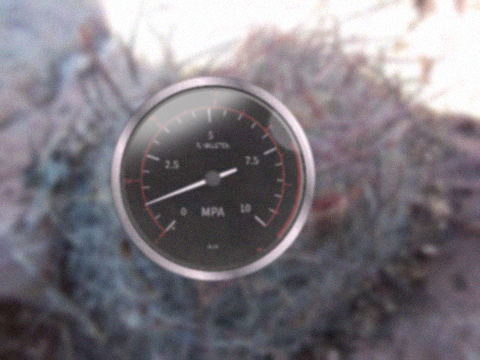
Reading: 1 MPa
